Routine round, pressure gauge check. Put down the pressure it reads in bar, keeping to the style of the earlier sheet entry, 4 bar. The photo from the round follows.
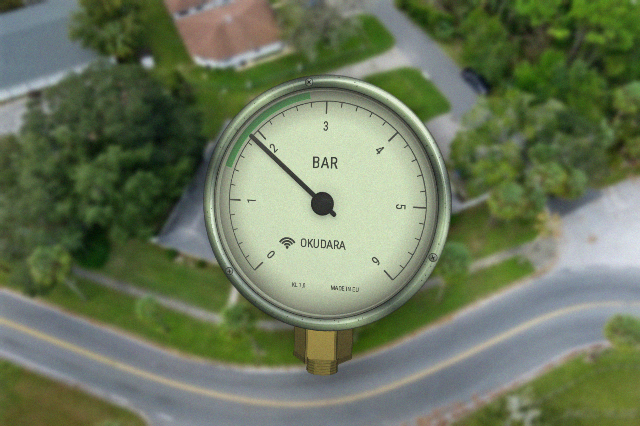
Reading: 1.9 bar
